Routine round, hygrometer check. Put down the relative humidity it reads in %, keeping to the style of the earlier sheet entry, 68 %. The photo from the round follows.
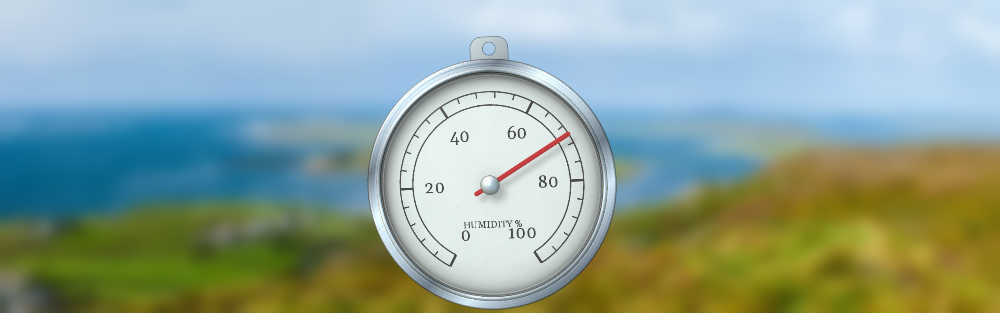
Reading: 70 %
